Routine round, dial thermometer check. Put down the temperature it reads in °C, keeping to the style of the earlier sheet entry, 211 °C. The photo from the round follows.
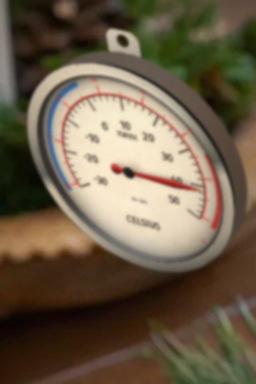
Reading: 40 °C
